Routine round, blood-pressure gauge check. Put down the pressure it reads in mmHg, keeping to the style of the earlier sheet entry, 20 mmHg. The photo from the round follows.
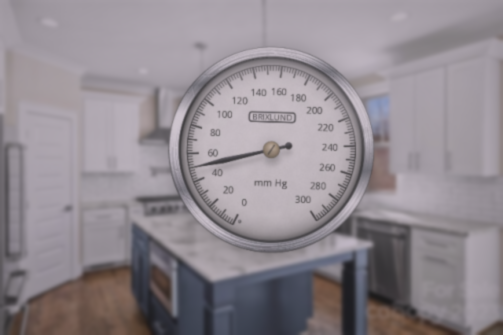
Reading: 50 mmHg
